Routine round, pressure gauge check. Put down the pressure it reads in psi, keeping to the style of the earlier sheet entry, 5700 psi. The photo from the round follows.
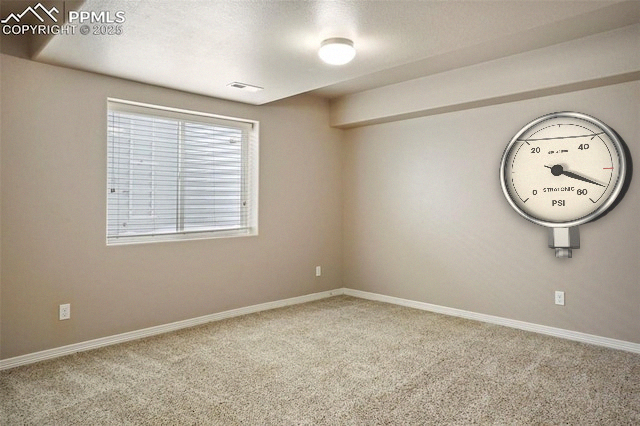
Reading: 55 psi
